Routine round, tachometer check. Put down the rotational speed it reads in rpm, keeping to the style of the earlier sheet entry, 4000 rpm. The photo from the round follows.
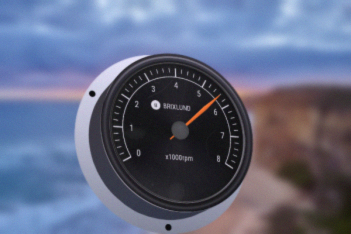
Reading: 5600 rpm
